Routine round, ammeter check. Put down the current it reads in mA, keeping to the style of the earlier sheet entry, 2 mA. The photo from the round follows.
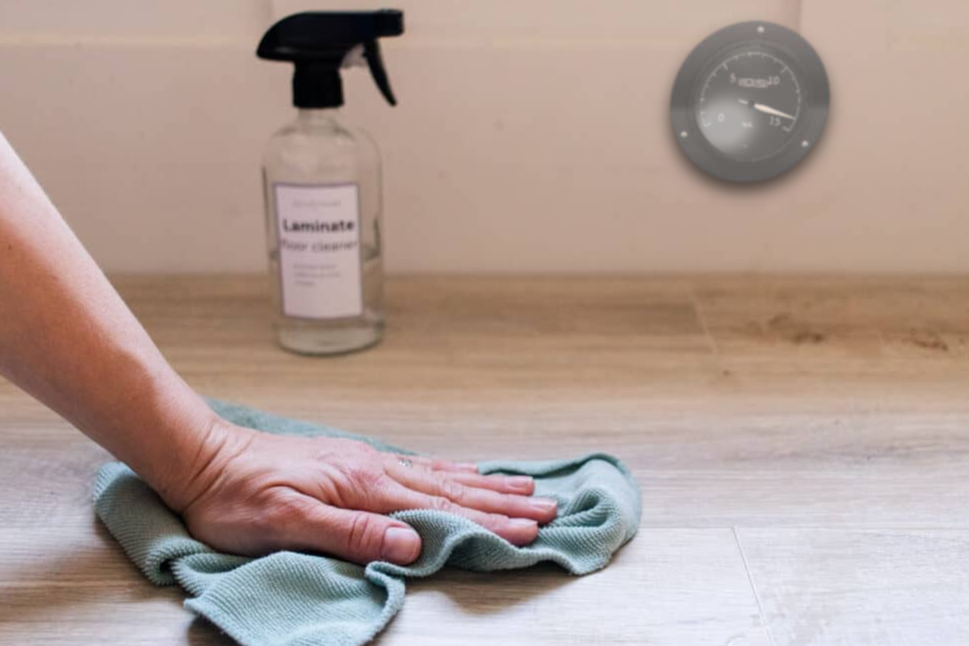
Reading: 14 mA
